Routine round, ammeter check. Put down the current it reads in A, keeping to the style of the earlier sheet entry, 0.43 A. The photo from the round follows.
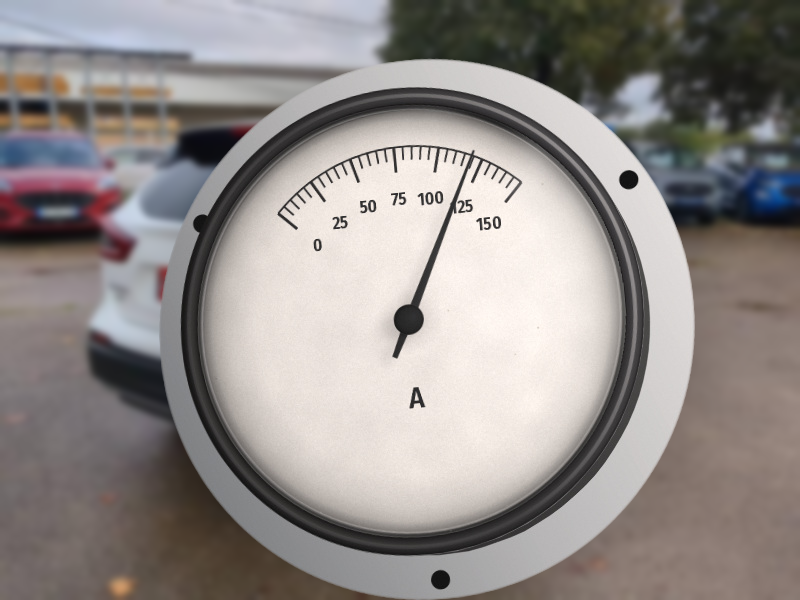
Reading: 120 A
